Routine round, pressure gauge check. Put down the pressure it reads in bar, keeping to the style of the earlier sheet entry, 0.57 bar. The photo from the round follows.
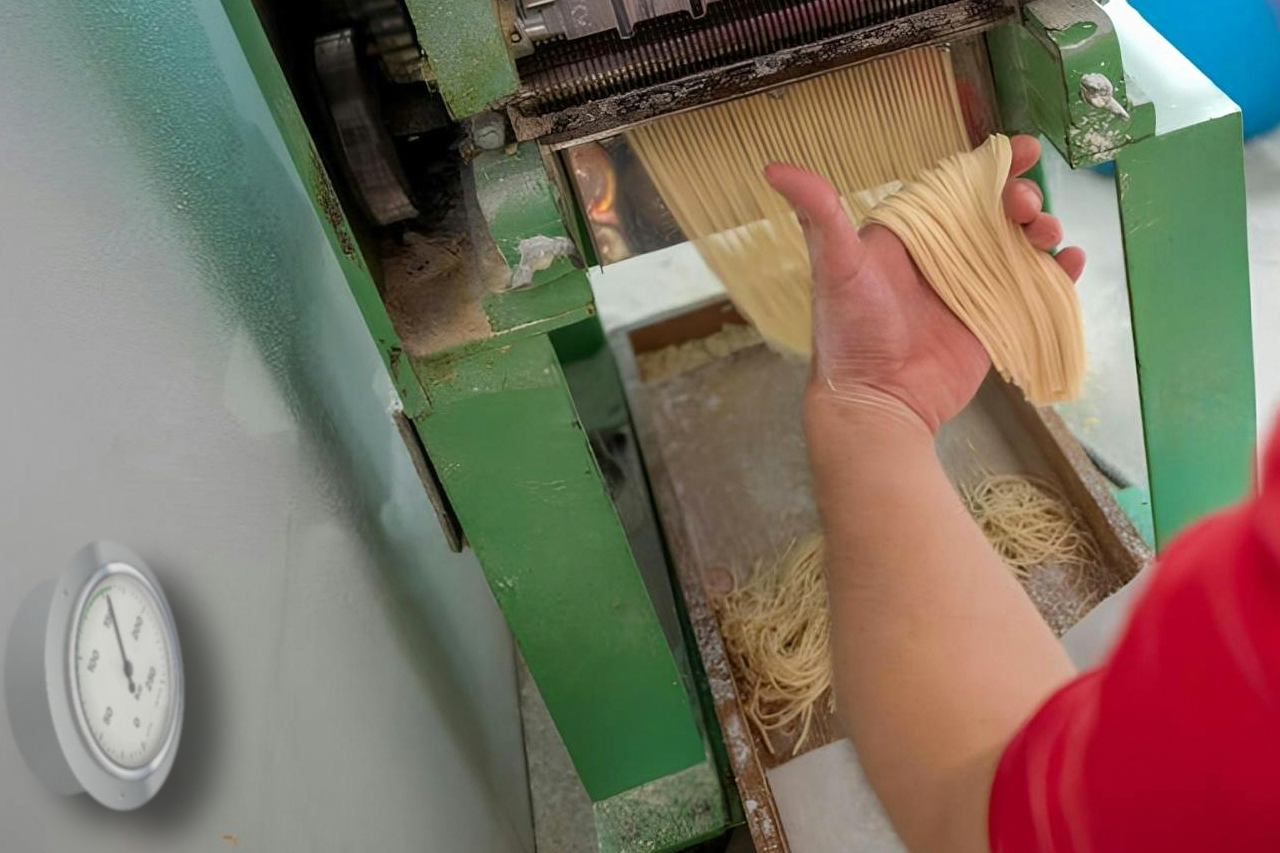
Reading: 150 bar
